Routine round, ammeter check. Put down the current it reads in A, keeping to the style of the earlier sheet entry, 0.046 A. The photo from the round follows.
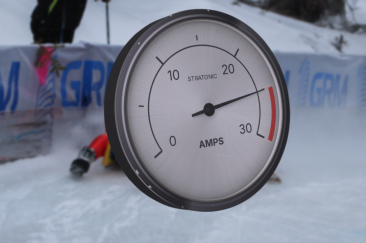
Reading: 25 A
